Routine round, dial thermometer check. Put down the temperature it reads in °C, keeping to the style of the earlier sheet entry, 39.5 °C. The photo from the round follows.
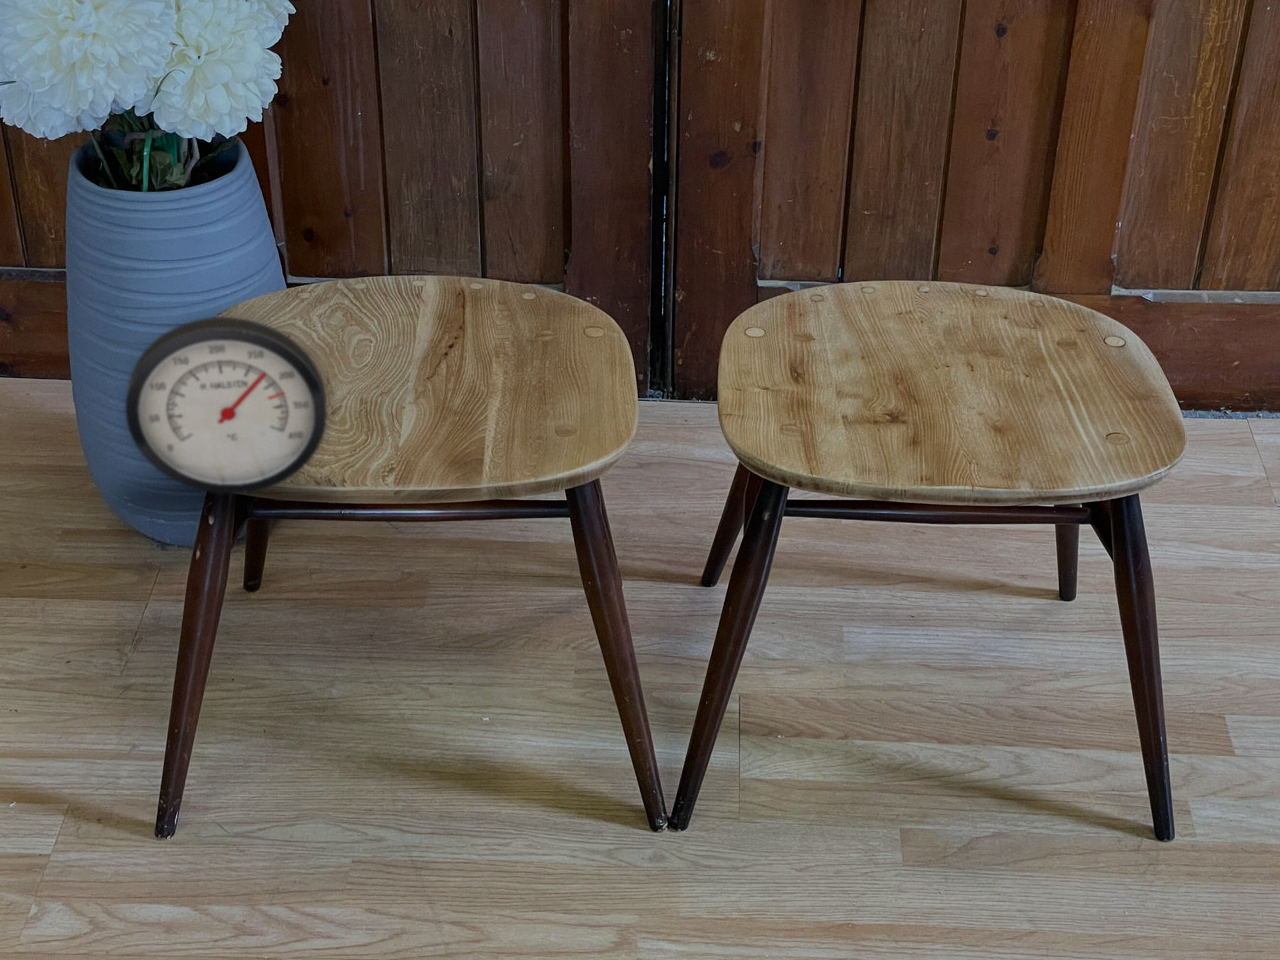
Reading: 275 °C
